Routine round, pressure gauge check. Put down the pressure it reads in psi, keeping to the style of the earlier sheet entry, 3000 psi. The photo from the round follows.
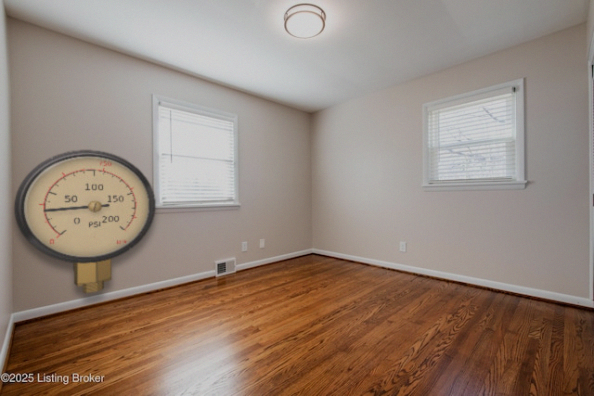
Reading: 30 psi
